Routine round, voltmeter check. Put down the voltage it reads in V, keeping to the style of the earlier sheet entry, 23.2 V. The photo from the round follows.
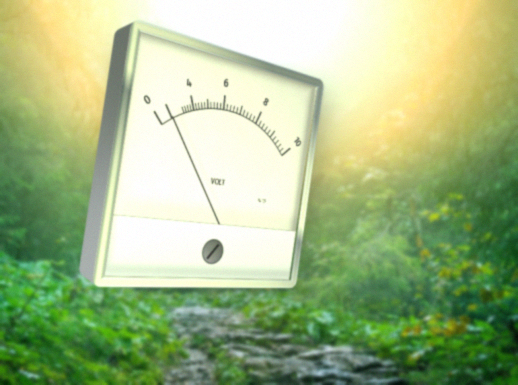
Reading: 2 V
